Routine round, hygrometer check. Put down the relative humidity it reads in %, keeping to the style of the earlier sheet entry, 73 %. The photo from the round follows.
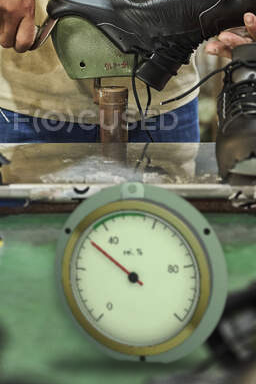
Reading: 32 %
